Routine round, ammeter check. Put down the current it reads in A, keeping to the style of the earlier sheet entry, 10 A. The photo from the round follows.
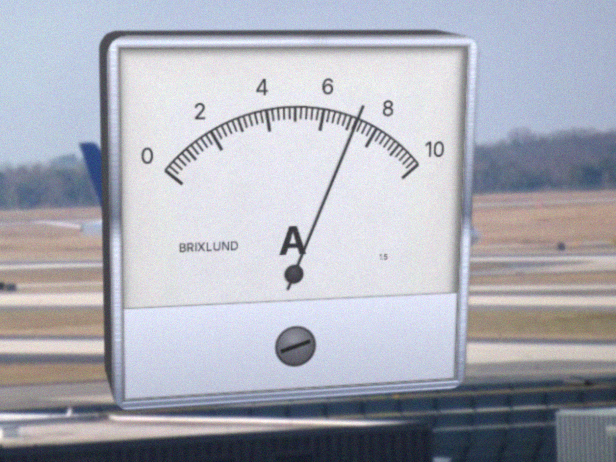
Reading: 7.2 A
